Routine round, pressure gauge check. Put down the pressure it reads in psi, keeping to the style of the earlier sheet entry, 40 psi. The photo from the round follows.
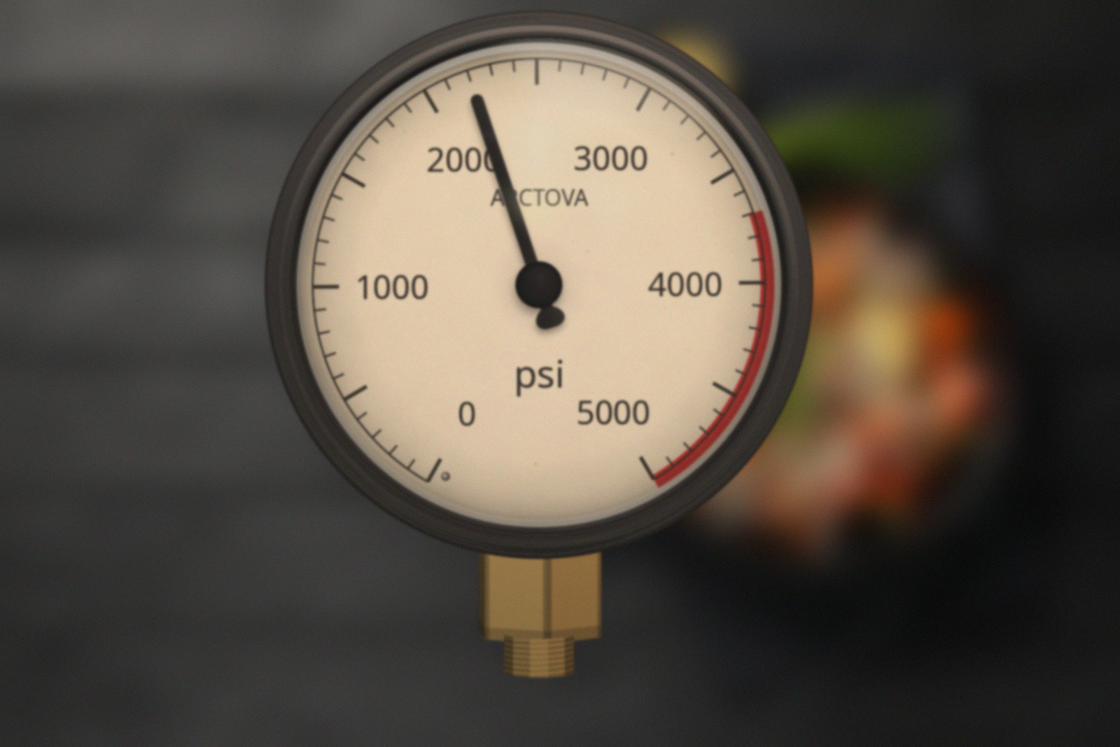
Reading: 2200 psi
